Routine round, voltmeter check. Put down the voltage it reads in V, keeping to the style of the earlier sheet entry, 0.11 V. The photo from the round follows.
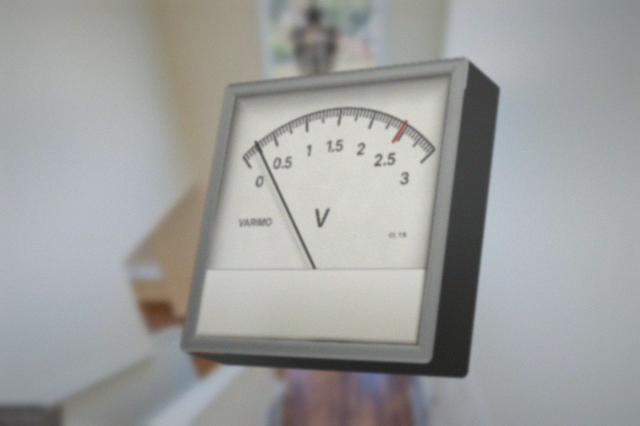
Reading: 0.25 V
